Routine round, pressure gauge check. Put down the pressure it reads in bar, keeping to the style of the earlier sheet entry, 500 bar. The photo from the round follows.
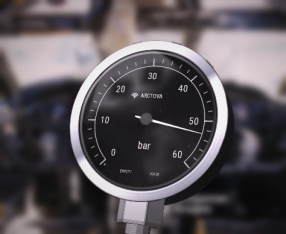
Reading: 53 bar
